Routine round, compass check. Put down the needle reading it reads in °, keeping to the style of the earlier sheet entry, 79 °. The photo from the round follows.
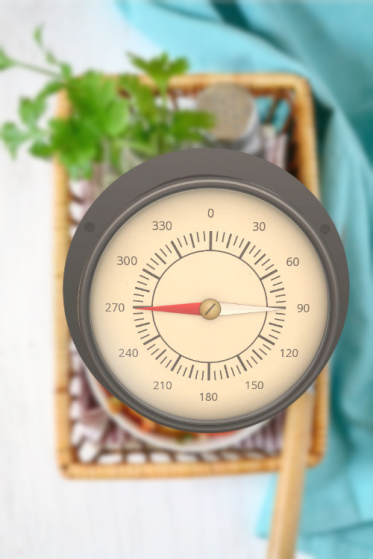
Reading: 270 °
